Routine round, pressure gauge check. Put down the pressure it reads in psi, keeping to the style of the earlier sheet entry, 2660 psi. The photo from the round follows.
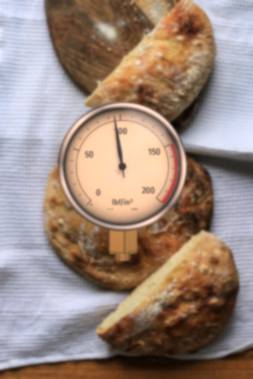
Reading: 95 psi
